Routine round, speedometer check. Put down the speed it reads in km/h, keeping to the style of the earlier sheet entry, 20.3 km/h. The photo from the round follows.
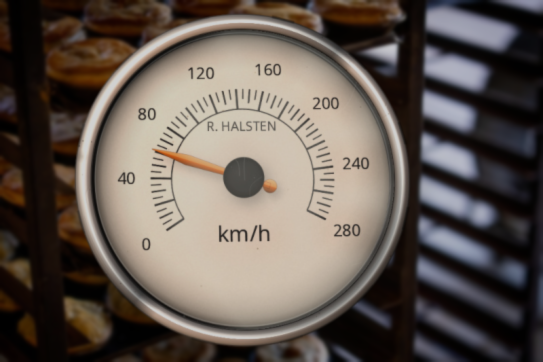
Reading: 60 km/h
